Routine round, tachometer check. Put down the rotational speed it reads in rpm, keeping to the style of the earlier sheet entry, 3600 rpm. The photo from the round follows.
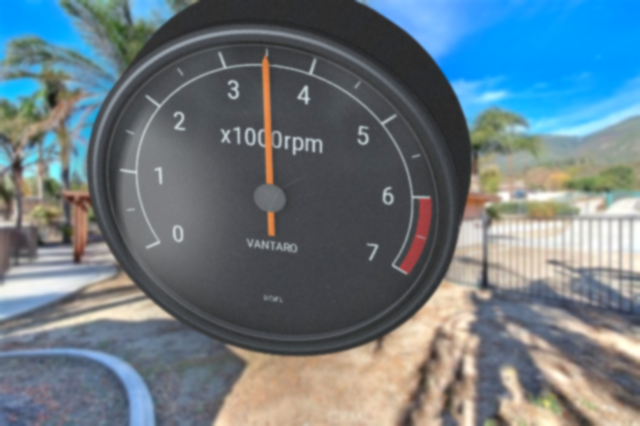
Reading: 3500 rpm
